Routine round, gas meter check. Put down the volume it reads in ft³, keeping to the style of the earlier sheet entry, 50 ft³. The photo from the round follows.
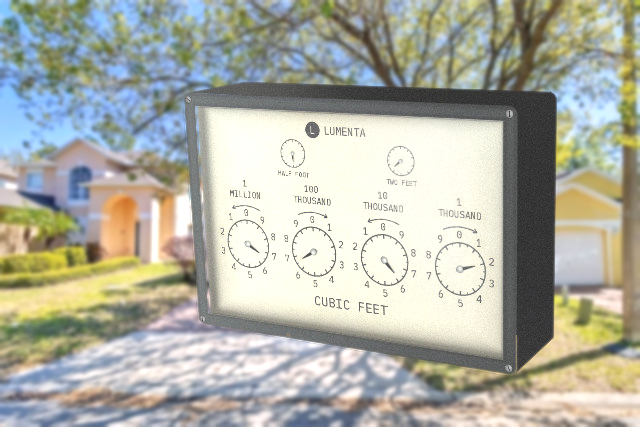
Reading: 666200 ft³
